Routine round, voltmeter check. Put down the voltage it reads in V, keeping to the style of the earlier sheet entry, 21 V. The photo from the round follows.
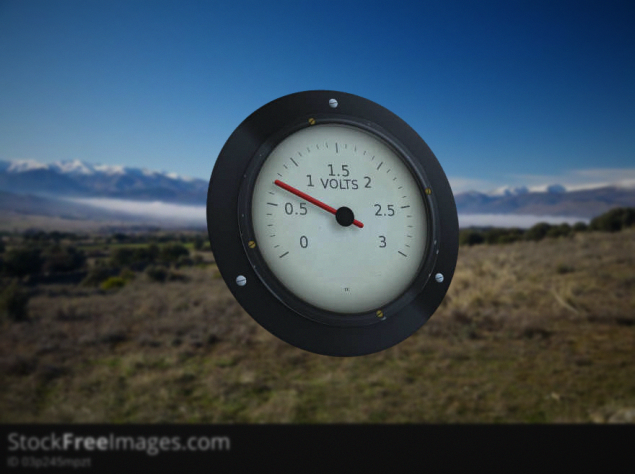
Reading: 0.7 V
